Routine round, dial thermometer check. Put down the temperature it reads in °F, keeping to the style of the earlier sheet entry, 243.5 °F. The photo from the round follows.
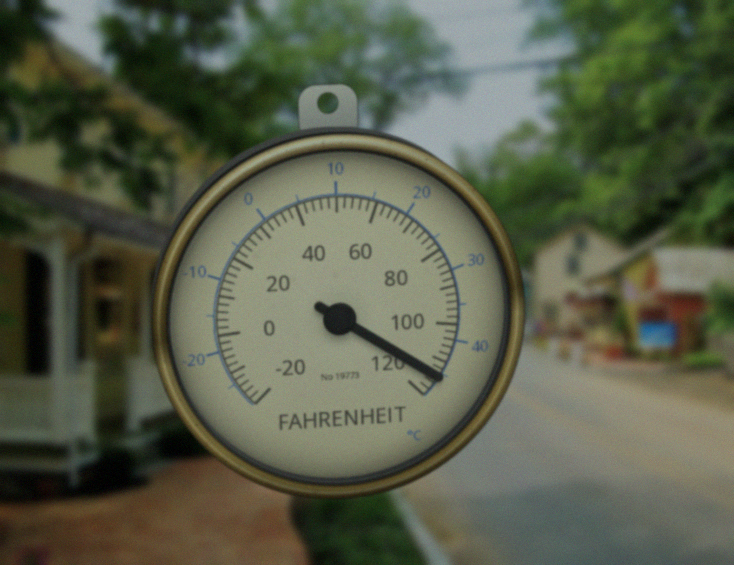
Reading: 114 °F
